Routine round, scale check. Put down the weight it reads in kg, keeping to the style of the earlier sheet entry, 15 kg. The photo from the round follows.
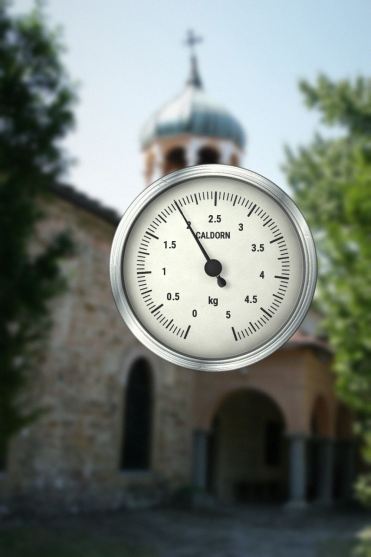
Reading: 2 kg
